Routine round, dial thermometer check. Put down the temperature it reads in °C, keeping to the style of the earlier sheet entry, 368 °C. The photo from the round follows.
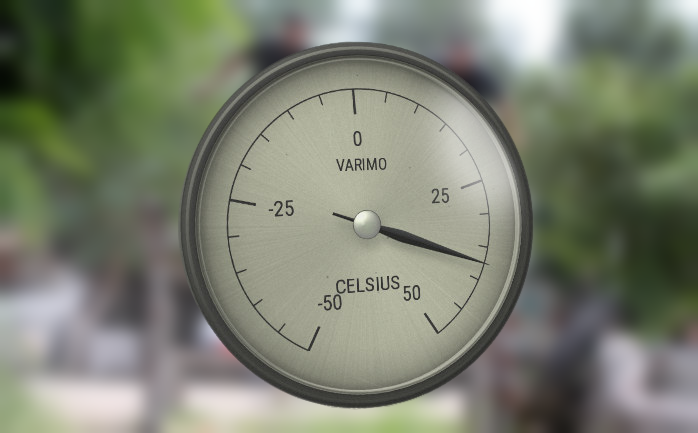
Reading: 37.5 °C
